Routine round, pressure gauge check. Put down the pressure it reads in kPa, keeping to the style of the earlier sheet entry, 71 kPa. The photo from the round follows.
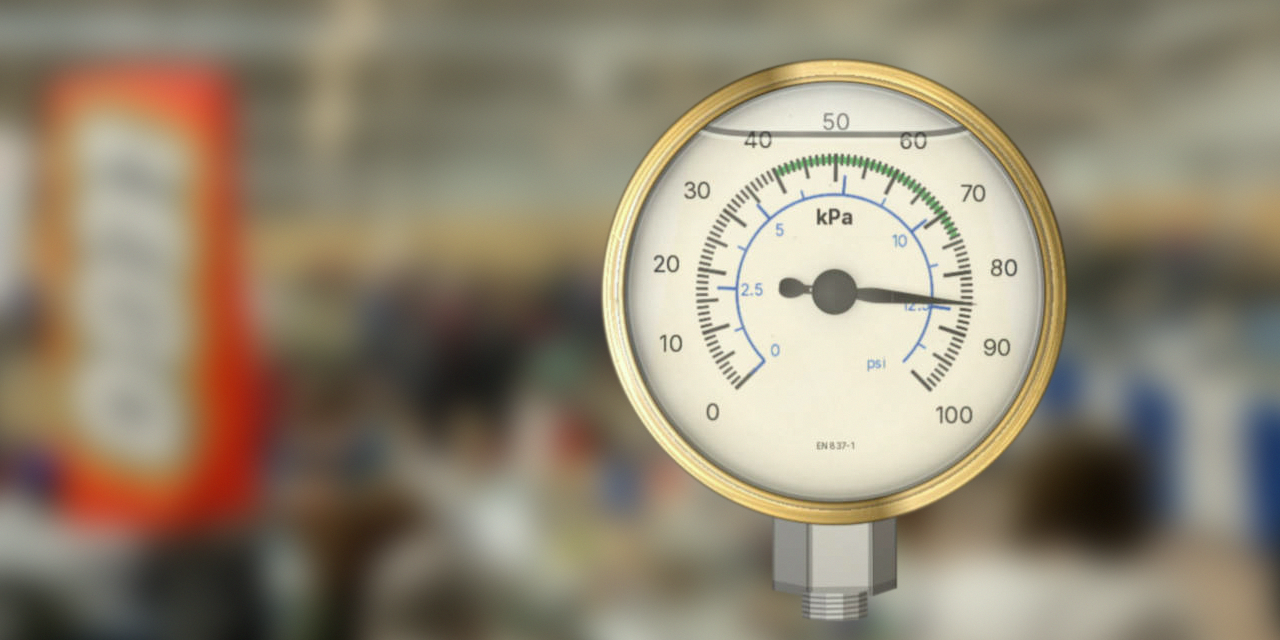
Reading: 85 kPa
